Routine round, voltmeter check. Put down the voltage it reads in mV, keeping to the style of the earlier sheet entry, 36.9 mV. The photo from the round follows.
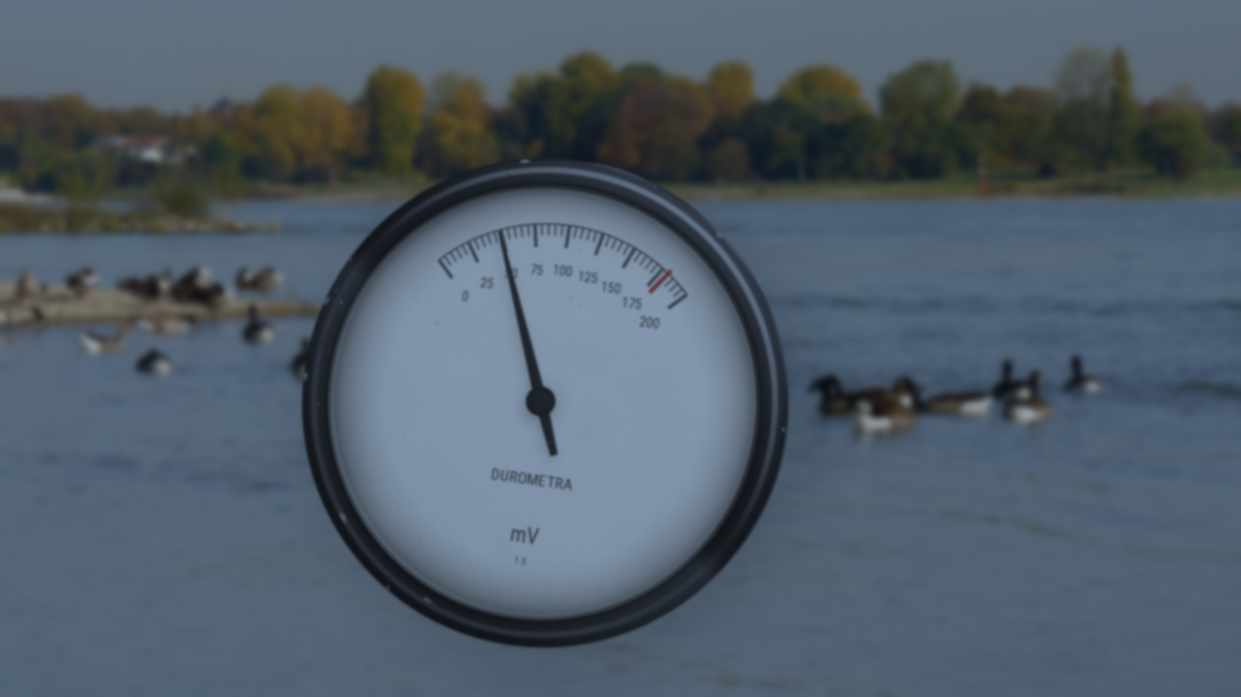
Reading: 50 mV
